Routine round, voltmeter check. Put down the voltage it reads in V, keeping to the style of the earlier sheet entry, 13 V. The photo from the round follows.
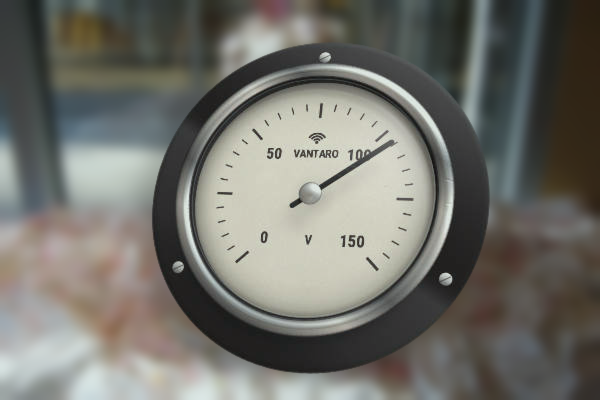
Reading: 105 V
